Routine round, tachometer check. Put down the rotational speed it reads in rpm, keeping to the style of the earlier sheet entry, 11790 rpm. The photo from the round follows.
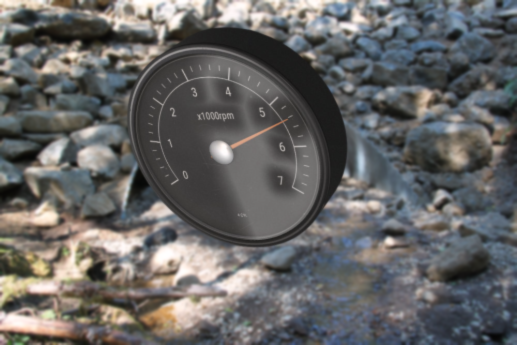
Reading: 5400 rpm
